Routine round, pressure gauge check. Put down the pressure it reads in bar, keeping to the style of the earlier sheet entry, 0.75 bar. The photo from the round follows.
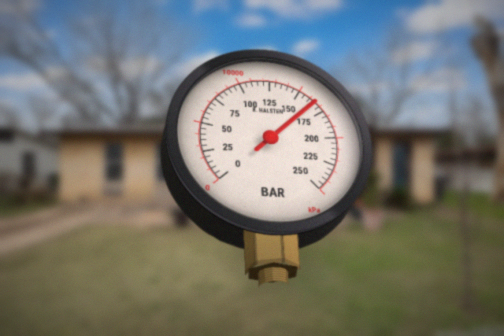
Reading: 165 bar
